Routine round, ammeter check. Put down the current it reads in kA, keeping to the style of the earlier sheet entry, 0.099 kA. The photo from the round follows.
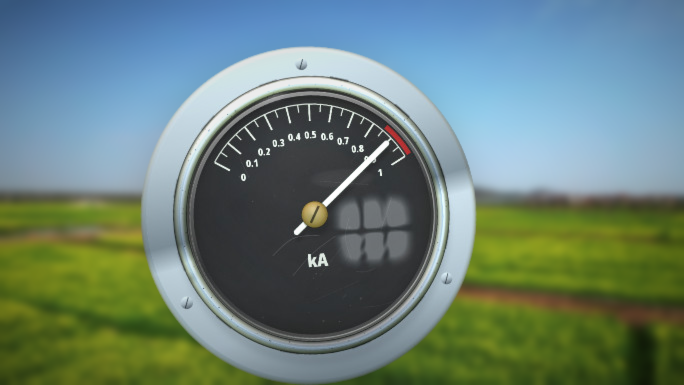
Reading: 0.9 kA
